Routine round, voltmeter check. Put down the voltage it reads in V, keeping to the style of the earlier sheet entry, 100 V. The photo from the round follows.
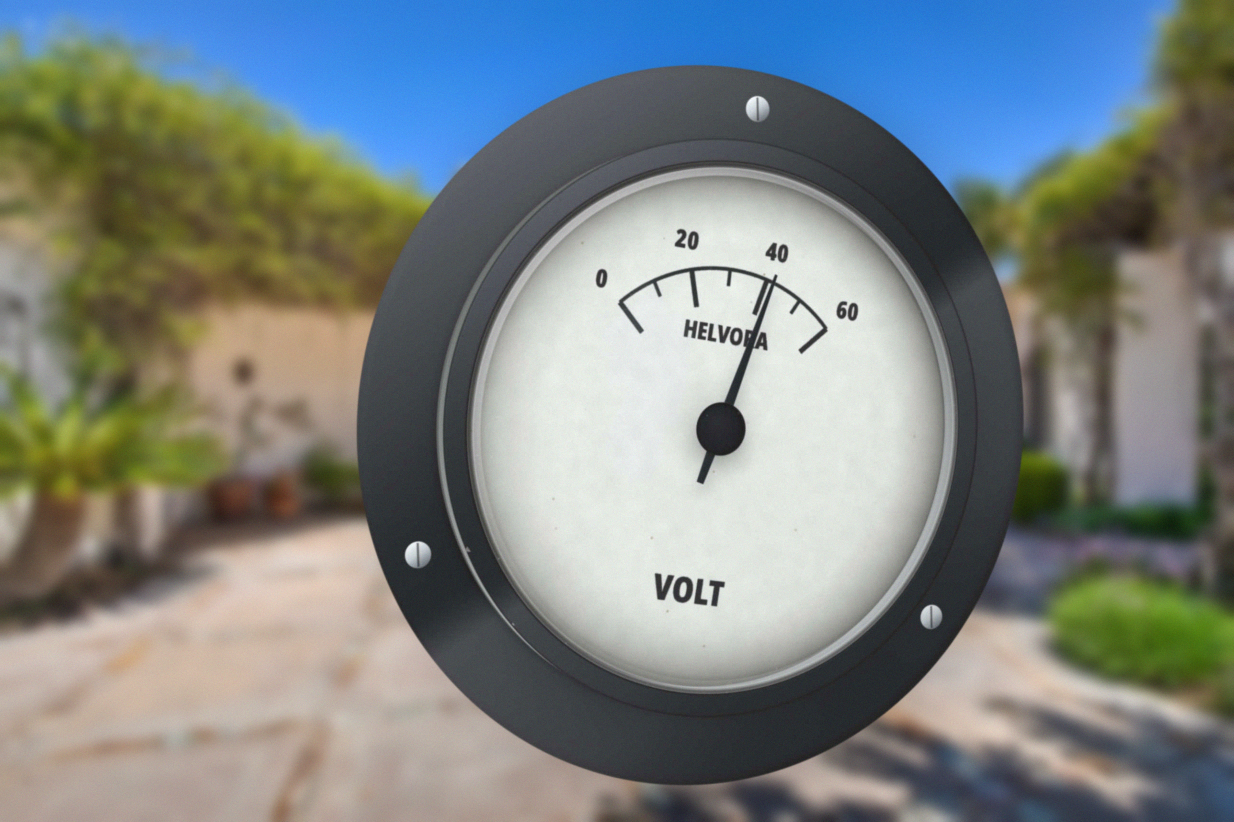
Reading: 40 V
